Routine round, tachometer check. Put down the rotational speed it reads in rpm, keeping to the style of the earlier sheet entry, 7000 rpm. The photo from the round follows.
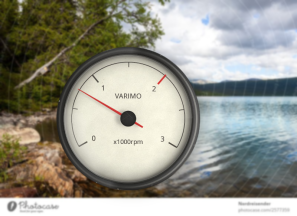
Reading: 750 rpm
